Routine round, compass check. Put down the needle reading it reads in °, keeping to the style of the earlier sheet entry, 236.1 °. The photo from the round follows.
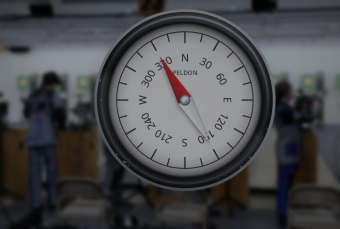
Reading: 330 °
